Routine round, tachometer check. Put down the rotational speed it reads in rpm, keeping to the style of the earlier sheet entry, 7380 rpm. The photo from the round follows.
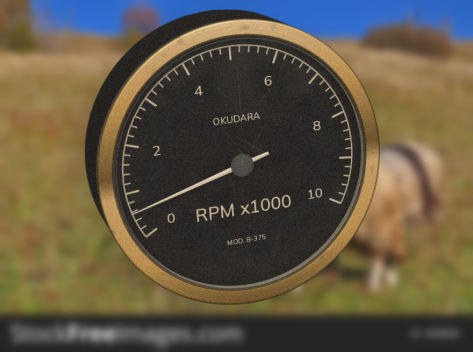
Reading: 600 rpm
